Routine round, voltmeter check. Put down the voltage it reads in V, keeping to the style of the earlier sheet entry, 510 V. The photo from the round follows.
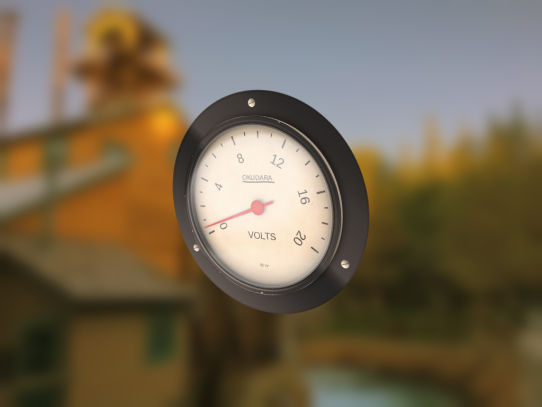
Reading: 0.5 V
